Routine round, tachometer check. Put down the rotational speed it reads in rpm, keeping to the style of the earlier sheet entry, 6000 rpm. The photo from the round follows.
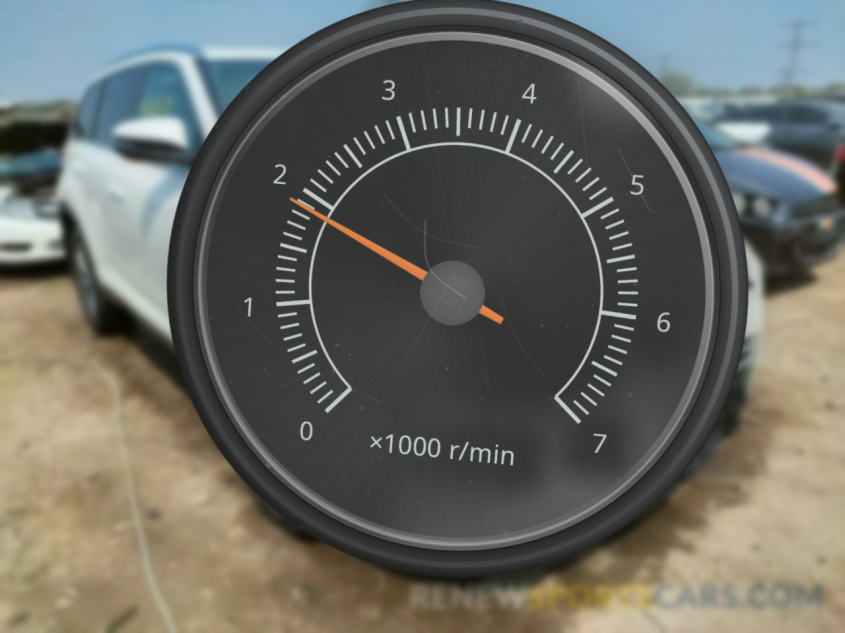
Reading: 1900 rpm
